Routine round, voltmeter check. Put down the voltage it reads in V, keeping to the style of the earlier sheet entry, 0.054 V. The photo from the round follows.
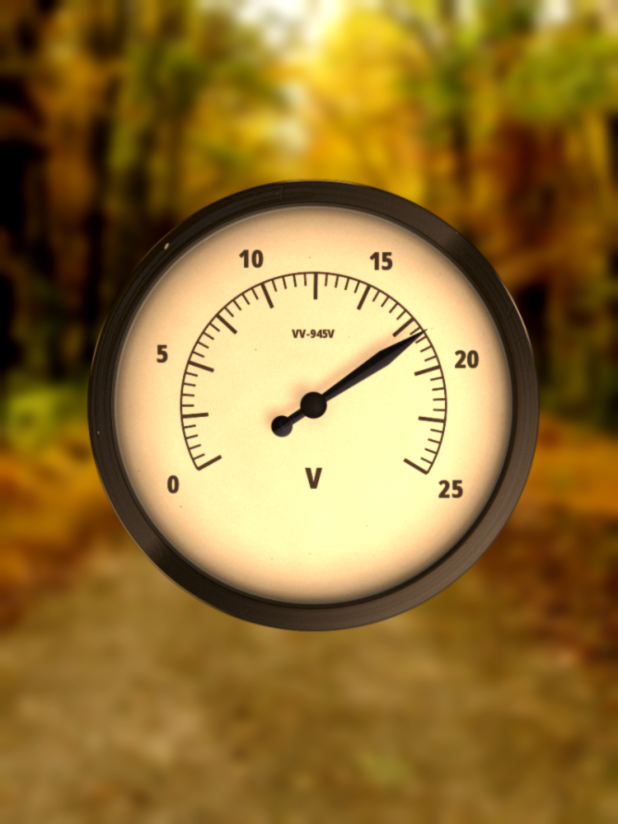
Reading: 18.25 V
